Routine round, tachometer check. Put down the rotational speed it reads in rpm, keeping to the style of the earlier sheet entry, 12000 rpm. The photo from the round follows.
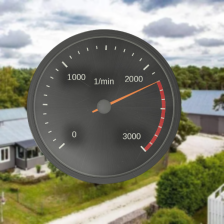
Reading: 2200 rpm
